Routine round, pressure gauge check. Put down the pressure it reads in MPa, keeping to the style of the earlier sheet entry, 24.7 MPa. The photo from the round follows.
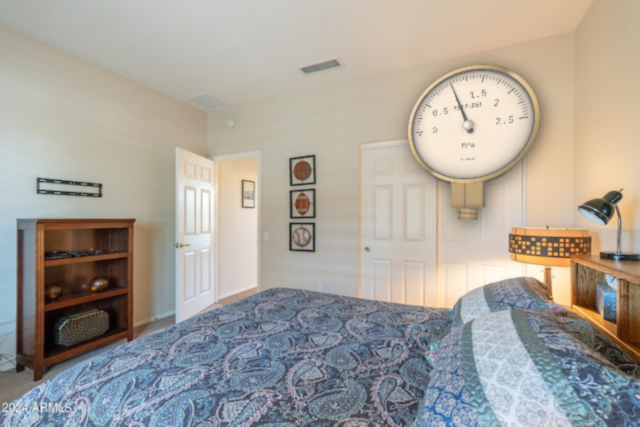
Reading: 1 MPa
